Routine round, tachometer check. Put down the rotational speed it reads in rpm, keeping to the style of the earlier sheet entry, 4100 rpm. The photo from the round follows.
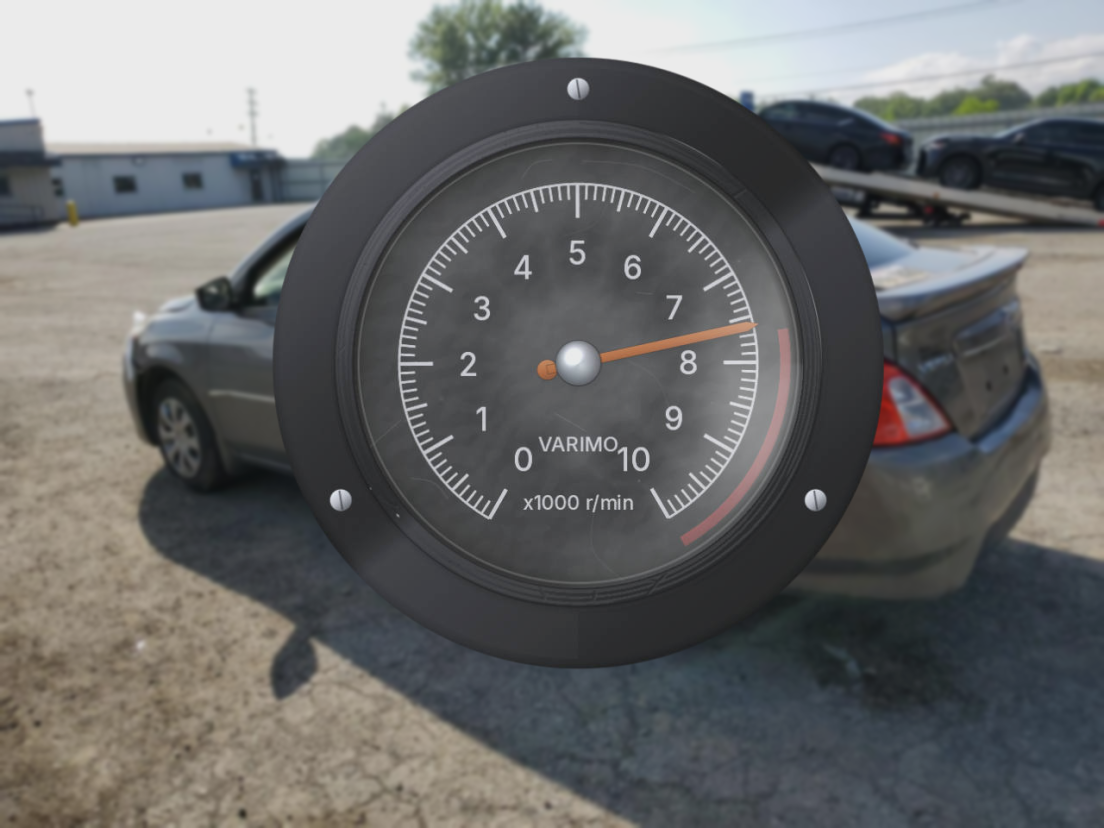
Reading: 7600 rpm
